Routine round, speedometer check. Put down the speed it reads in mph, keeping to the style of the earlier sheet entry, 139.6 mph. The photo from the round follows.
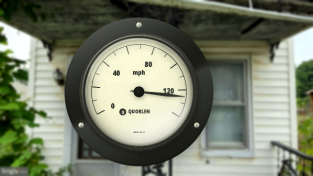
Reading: 125 mph
